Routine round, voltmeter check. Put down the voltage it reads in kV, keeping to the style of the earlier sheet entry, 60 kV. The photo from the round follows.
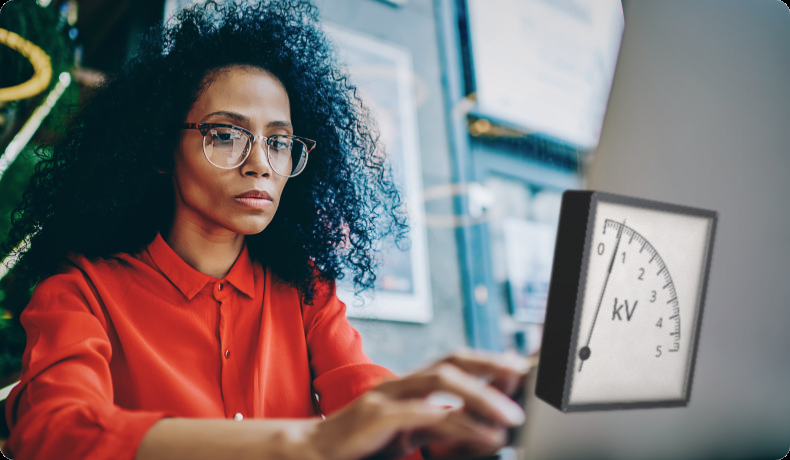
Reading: 0.5 kV
